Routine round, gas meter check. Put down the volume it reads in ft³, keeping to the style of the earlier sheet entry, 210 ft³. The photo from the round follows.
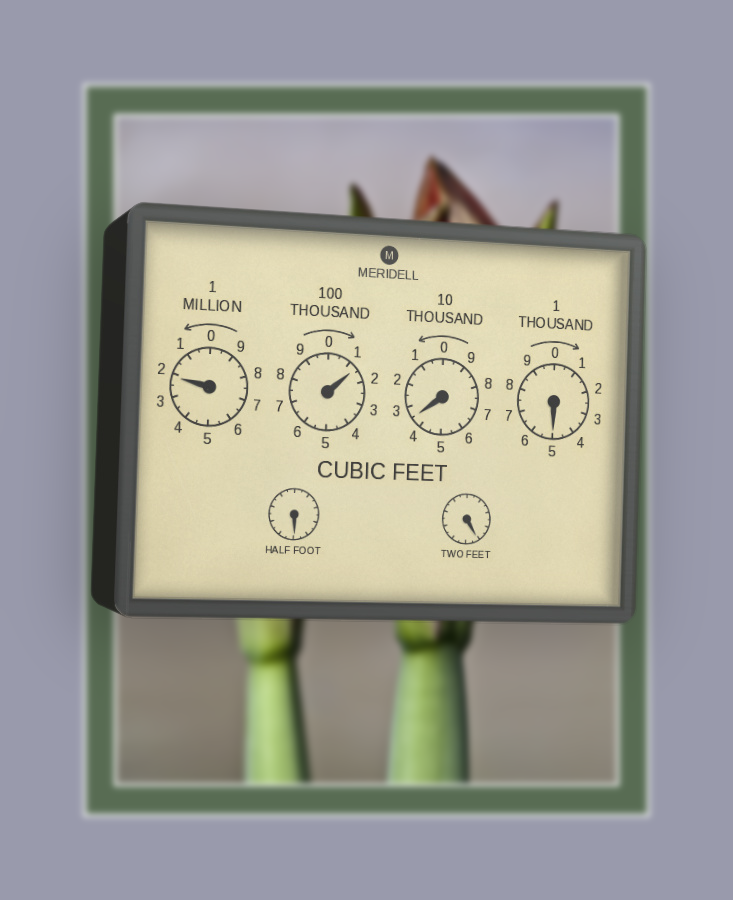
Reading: 213500 ft³
